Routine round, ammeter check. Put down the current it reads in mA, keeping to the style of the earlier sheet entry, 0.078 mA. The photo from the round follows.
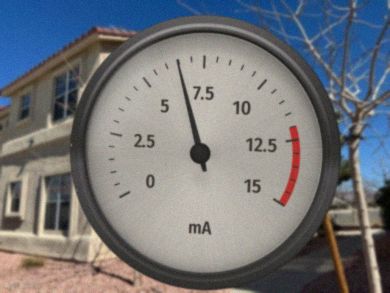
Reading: 6.5 mA
